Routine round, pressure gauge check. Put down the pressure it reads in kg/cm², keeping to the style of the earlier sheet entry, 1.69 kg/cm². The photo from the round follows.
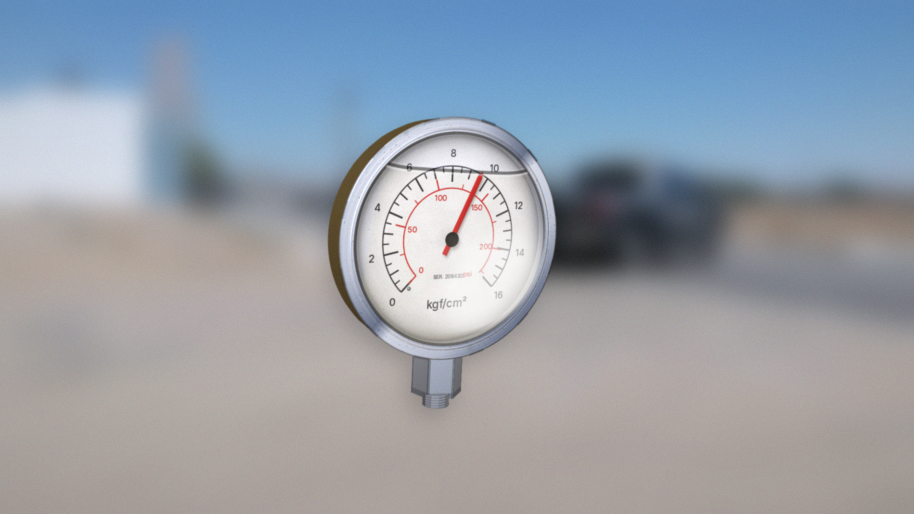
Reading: 9.5 kg/cm²
